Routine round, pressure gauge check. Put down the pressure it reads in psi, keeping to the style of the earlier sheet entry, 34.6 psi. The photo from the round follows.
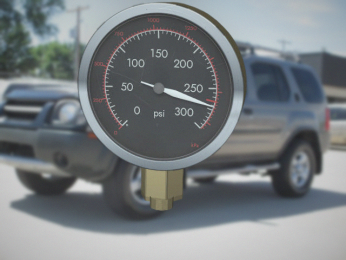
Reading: 270 psi
